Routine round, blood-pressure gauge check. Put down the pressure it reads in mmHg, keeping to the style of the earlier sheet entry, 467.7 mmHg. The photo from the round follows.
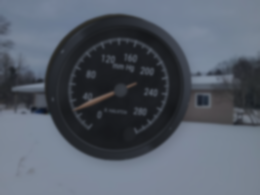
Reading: 30 mmHg
